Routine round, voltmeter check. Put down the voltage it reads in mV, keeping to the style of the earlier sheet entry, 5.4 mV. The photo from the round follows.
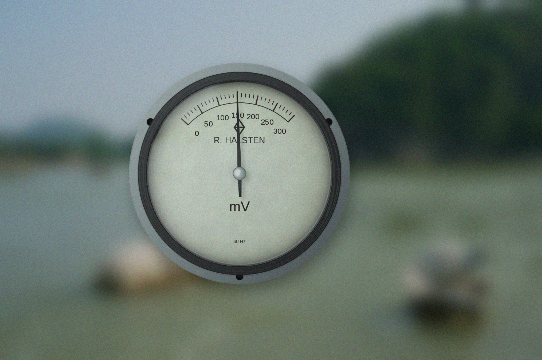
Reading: 150 mV
